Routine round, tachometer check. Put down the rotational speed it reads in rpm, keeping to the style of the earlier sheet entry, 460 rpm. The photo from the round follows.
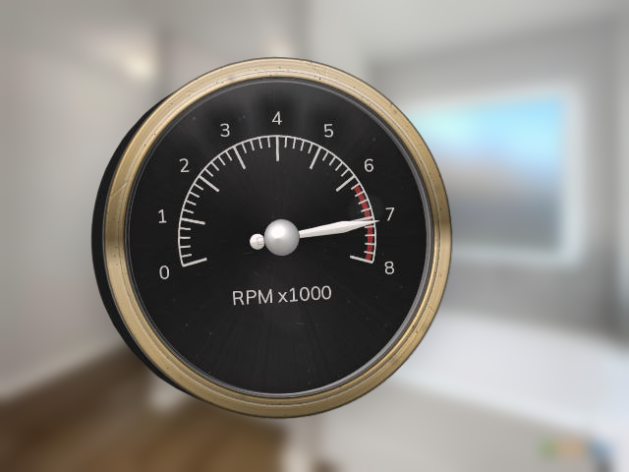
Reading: 7100 rpm
